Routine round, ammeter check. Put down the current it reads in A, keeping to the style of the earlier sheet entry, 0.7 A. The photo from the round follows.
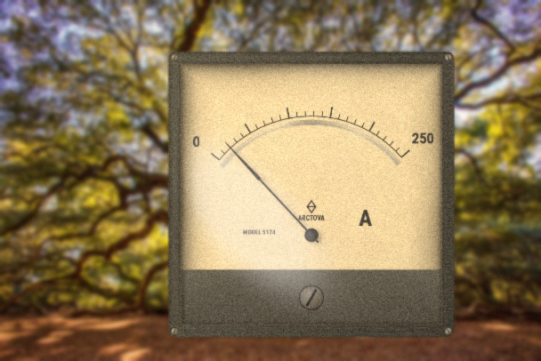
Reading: 20 A
